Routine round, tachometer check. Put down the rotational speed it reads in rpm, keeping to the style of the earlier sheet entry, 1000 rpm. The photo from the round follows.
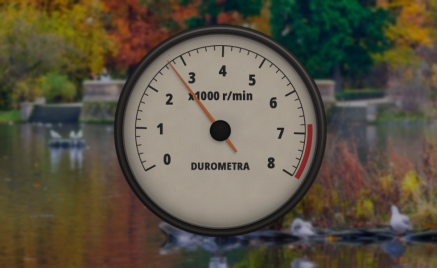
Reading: 2700 rpm
